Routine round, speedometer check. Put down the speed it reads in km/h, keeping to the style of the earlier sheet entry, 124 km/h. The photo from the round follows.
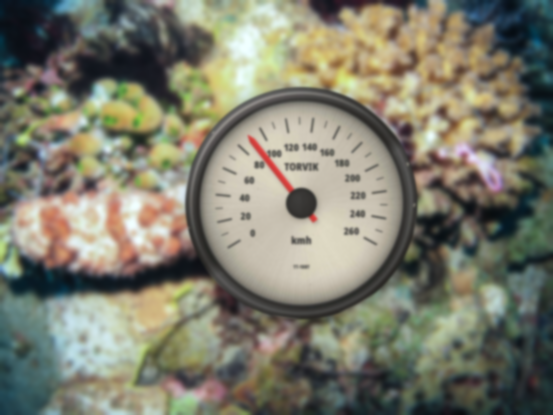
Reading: 90 km/h
